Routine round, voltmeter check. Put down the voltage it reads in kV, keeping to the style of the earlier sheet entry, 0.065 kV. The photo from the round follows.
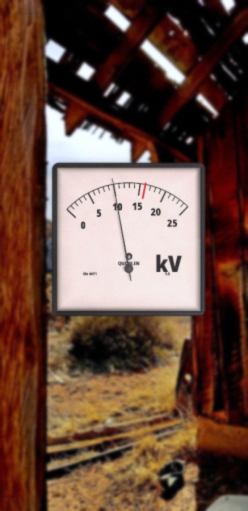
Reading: 10 kV
